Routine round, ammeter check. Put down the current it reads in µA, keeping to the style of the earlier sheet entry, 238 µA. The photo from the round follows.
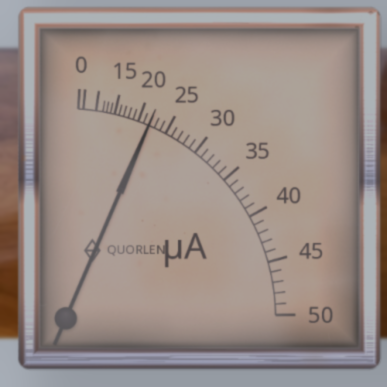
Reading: 22 µA
